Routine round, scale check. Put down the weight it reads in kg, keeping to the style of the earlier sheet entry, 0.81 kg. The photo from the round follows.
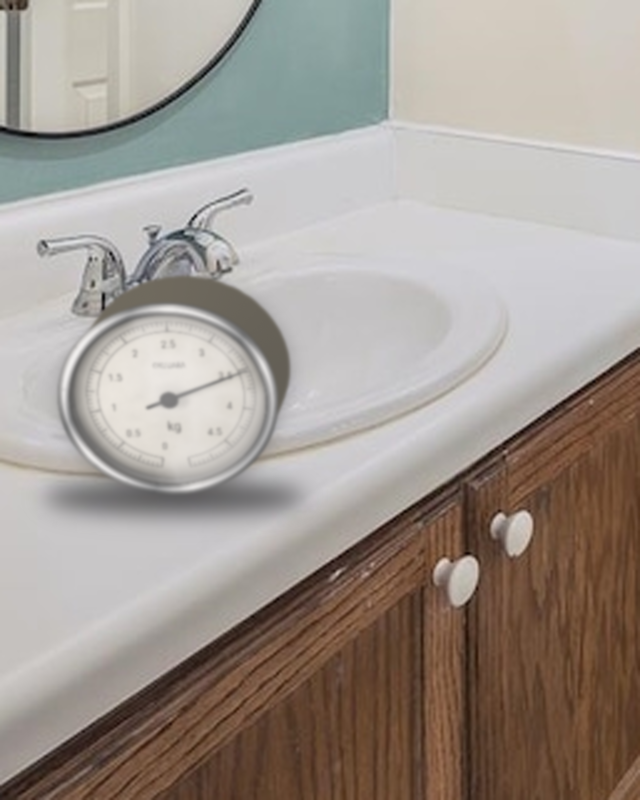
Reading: 3.5 kg
